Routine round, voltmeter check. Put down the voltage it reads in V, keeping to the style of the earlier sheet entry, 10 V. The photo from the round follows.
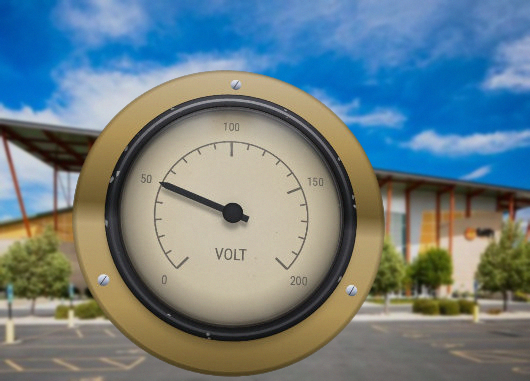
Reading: 50 V
